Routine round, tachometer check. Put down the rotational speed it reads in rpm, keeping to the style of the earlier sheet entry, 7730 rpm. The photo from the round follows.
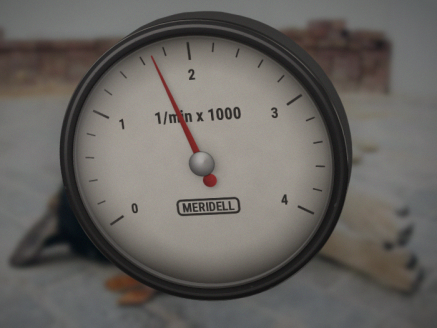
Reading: 1700 rpm
